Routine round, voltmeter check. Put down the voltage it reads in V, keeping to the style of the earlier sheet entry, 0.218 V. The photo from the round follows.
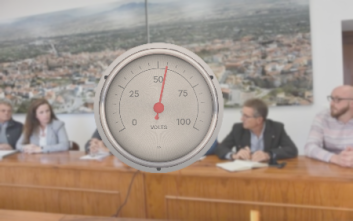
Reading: 55 V
